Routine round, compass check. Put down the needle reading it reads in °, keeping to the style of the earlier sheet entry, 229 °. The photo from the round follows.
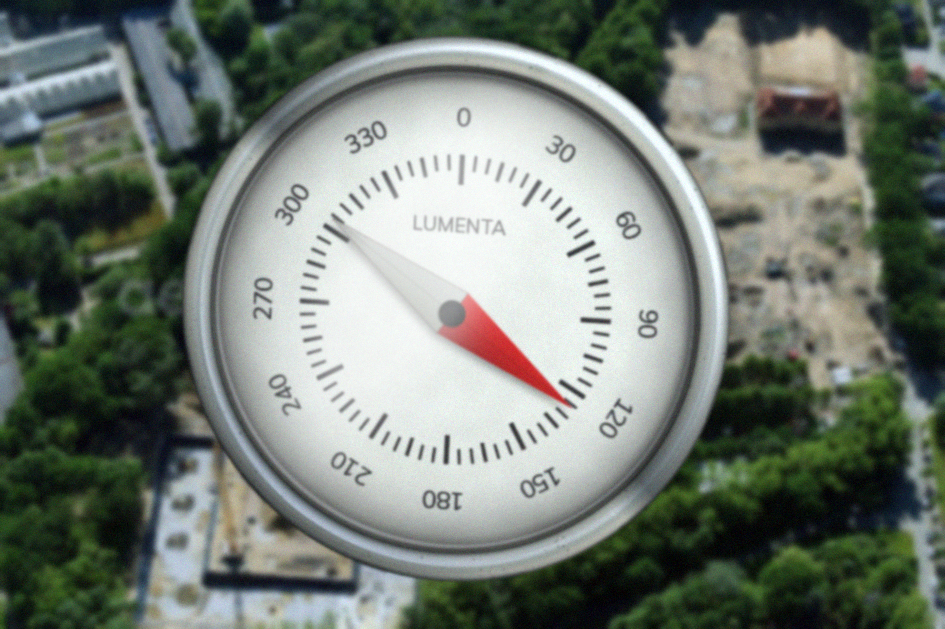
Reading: 125 °
